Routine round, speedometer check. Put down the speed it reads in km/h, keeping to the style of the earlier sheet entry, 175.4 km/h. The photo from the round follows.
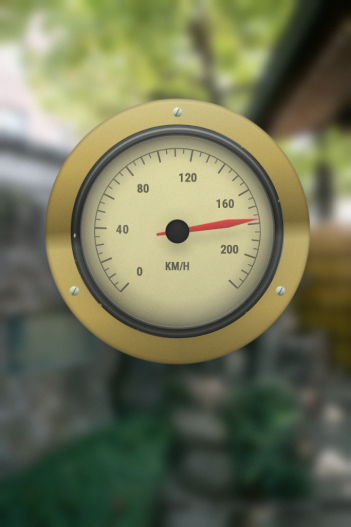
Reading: 177.5 km/h
